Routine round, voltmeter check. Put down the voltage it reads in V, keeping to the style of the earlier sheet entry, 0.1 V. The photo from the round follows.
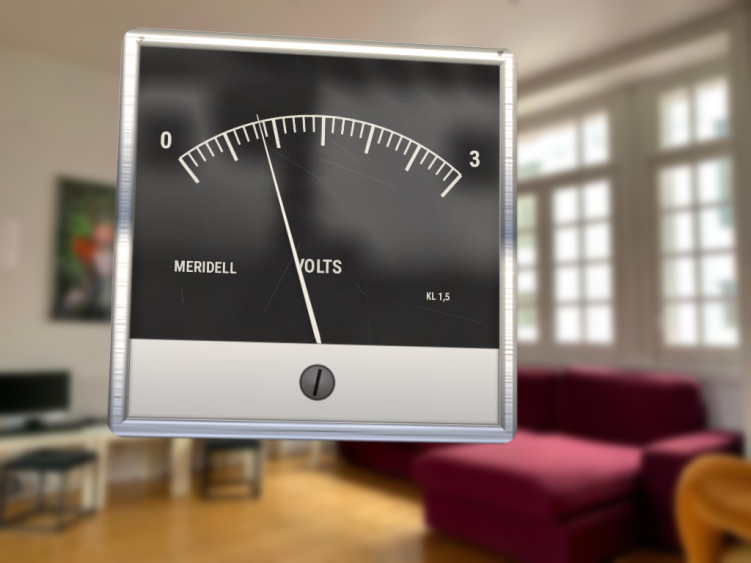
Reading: 0.85 V
